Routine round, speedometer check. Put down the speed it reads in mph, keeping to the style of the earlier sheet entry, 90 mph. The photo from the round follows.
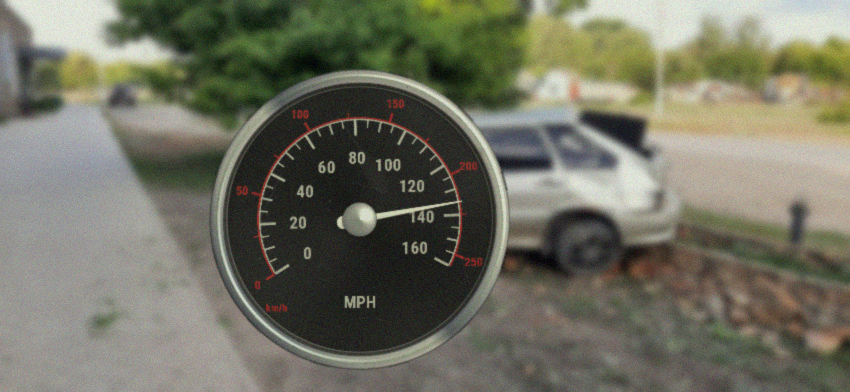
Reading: 135 mph
